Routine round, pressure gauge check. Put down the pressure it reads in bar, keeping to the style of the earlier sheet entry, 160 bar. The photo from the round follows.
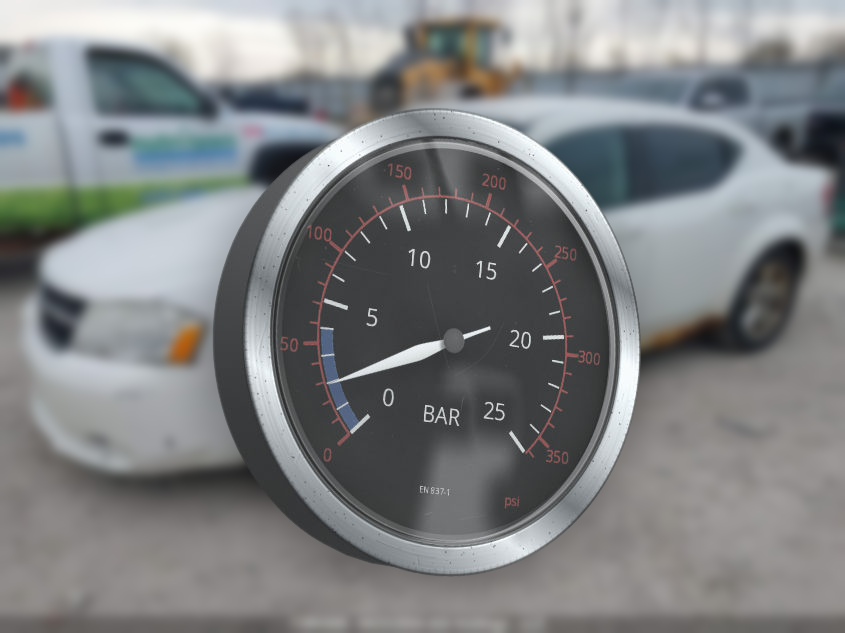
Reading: 2 bar
